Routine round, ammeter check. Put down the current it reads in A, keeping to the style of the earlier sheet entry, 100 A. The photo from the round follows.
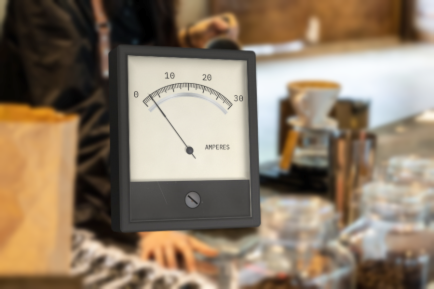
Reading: 2.5 A
